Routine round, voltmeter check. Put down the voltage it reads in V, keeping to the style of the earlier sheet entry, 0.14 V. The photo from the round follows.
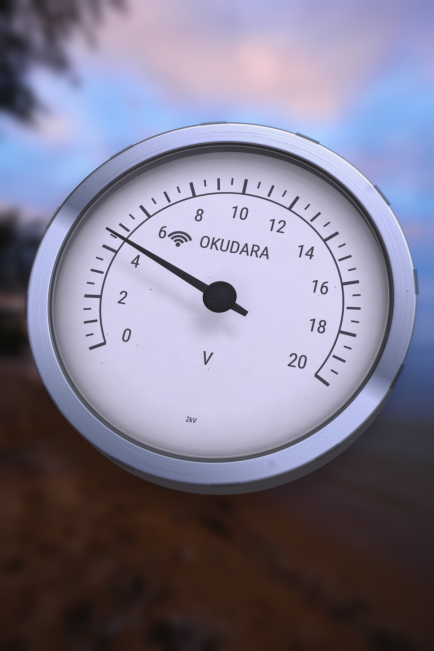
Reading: 4.5 V
